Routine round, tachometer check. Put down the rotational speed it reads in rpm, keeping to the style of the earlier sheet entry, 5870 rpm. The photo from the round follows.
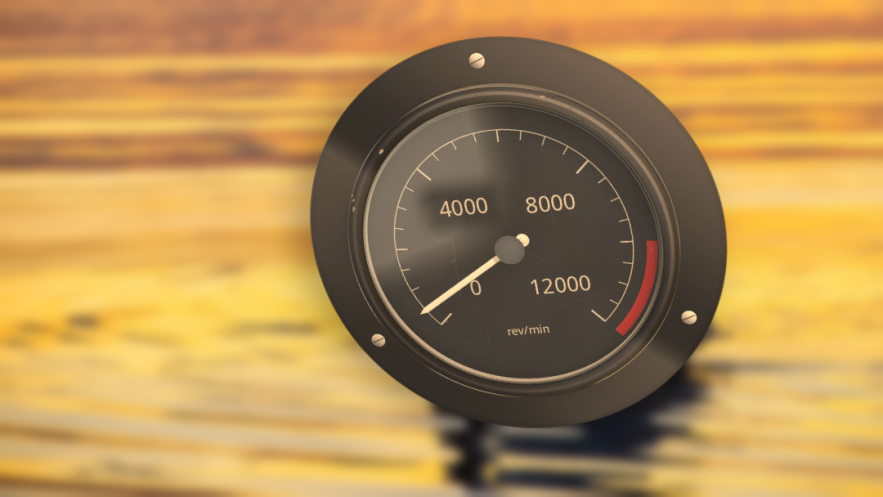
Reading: 500 rpm
